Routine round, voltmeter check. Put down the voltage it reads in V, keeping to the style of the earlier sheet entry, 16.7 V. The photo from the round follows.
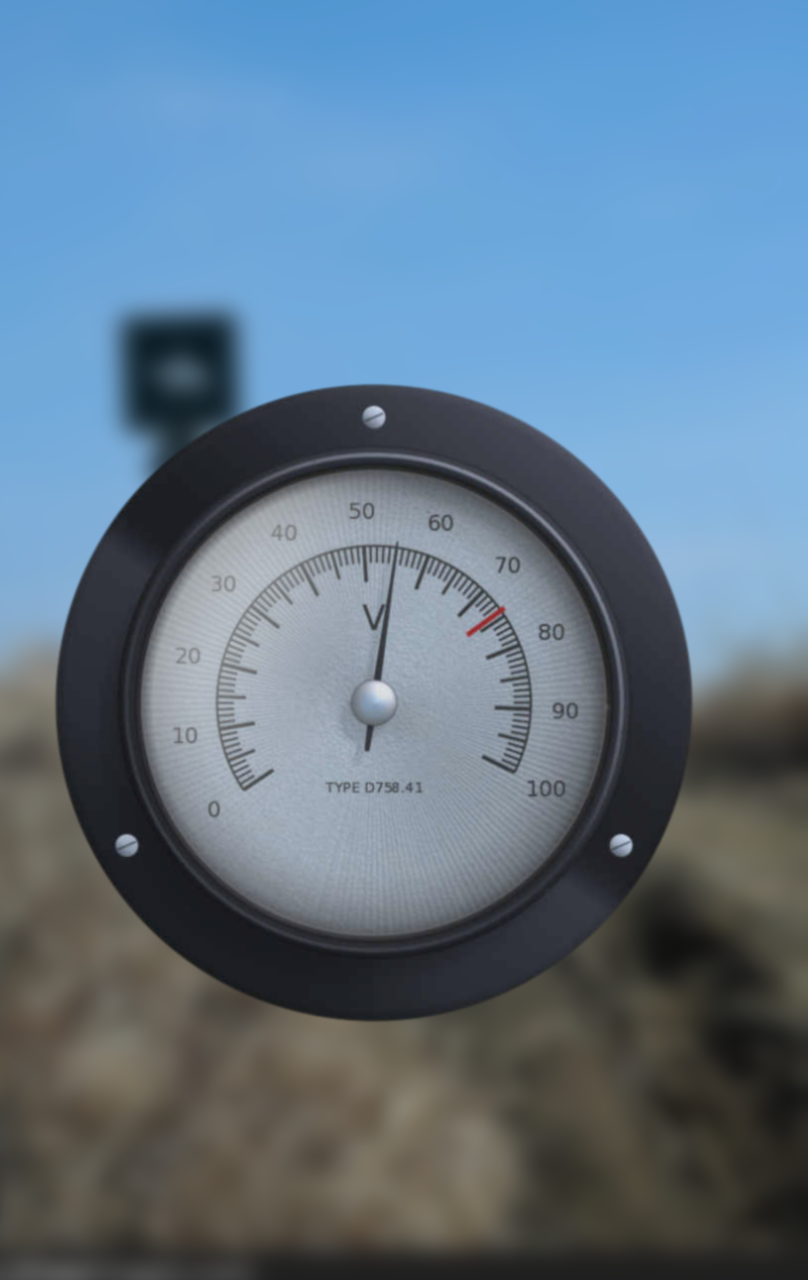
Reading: 55 V
